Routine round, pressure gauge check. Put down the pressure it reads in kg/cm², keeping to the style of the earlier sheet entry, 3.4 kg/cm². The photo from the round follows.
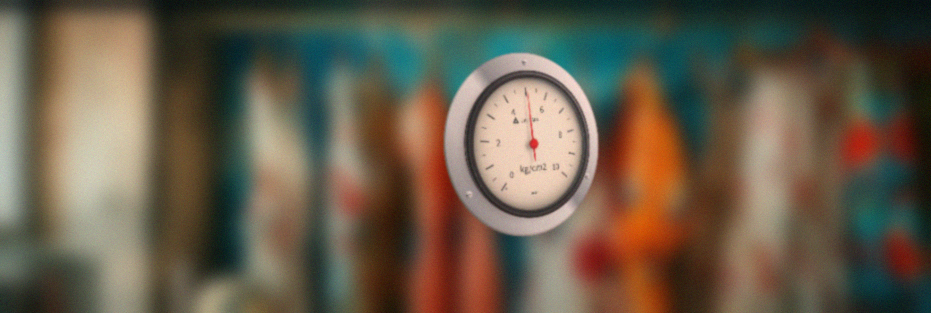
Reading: 5 kg/cm²
